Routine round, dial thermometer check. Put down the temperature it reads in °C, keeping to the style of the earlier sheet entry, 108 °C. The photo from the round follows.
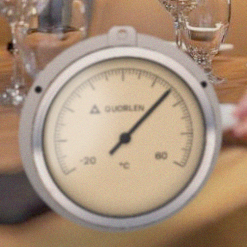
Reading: 35 °C
